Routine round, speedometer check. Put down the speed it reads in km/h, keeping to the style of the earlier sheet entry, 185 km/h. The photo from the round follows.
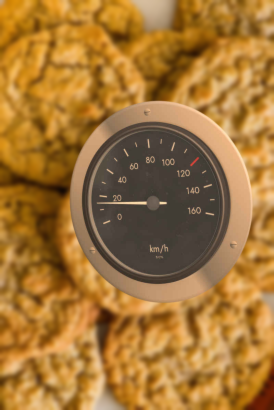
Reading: 15 km/h
